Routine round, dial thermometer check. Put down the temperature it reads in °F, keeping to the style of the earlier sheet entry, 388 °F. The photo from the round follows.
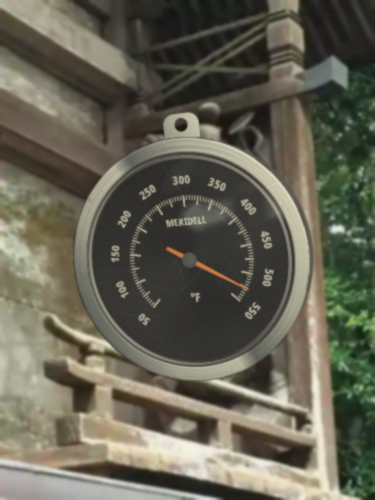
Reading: 525 °F
